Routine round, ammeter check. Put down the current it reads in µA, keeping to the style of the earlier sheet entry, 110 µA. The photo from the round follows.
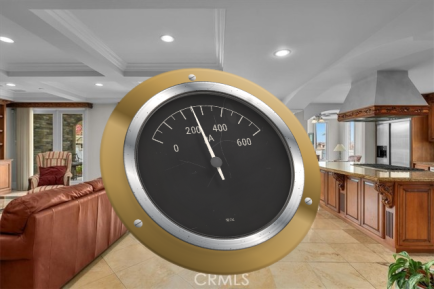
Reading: 250 µA
